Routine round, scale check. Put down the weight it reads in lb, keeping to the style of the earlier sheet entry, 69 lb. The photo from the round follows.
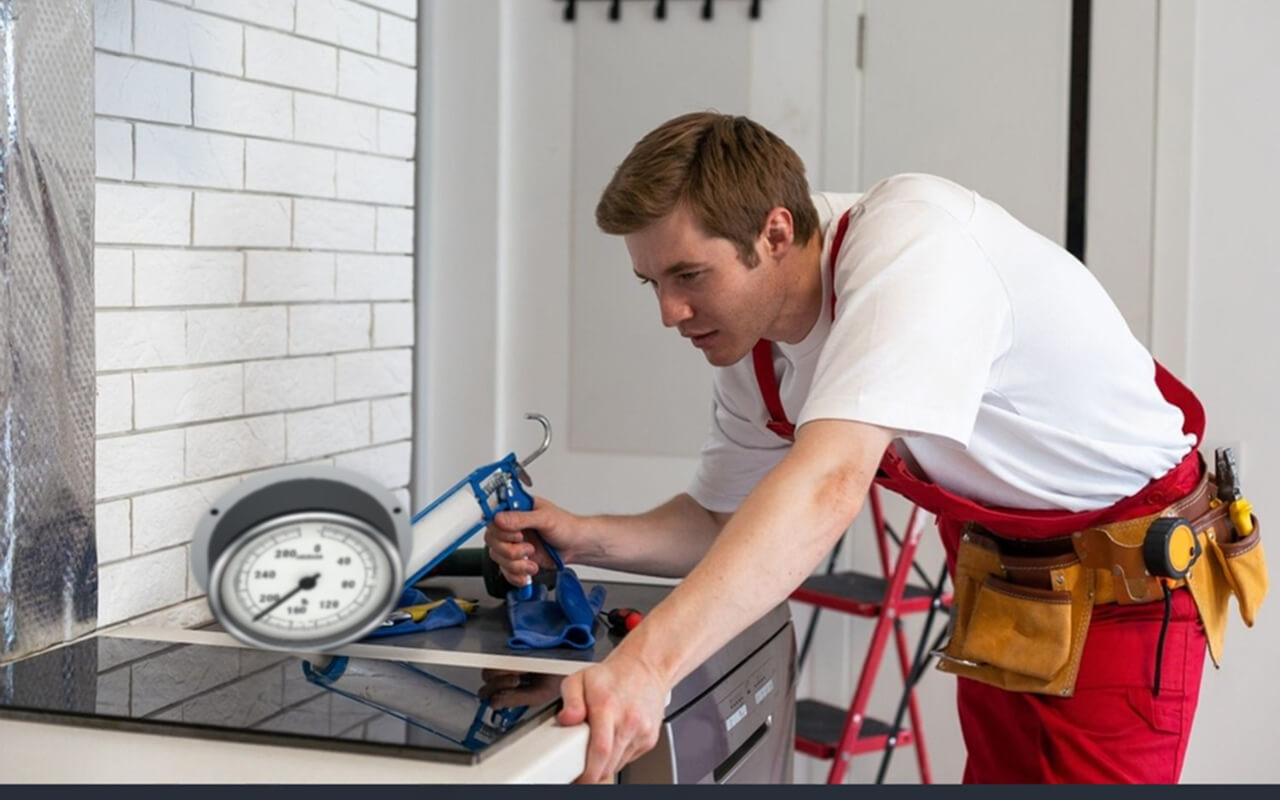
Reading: 190 lb
